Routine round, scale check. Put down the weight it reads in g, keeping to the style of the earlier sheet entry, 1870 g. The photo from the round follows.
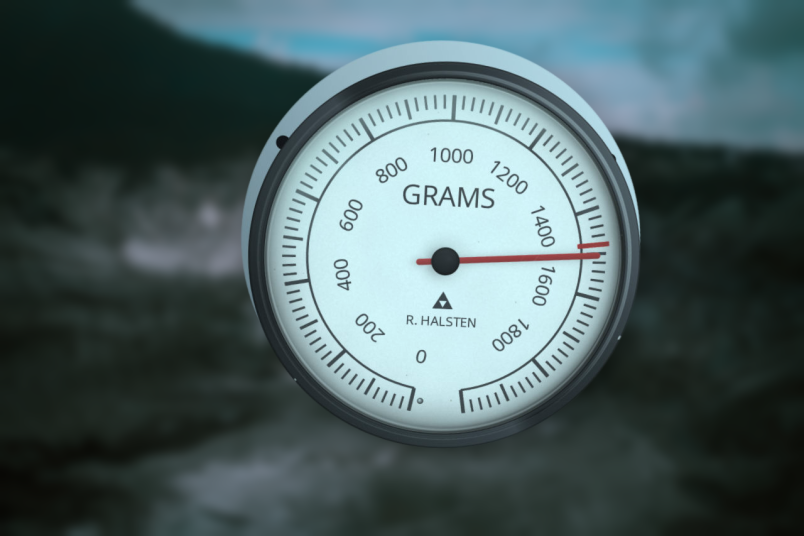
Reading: 1500 g
